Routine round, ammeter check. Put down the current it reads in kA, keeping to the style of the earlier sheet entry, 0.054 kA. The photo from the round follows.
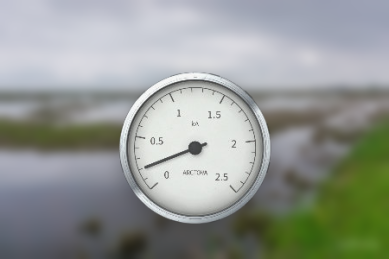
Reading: 0.2 kA
